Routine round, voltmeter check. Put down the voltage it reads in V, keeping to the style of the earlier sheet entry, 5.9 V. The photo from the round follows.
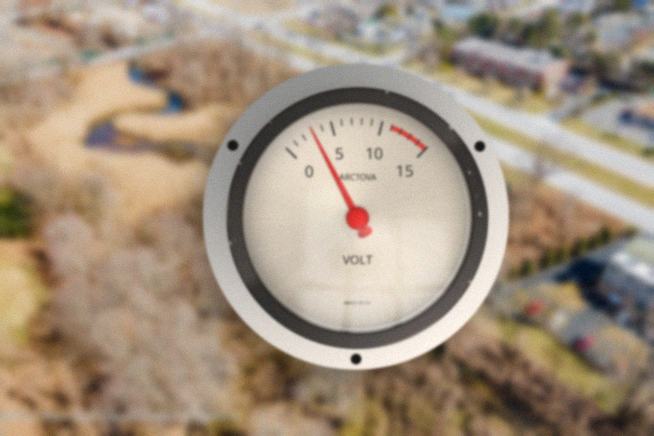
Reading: 3 V
